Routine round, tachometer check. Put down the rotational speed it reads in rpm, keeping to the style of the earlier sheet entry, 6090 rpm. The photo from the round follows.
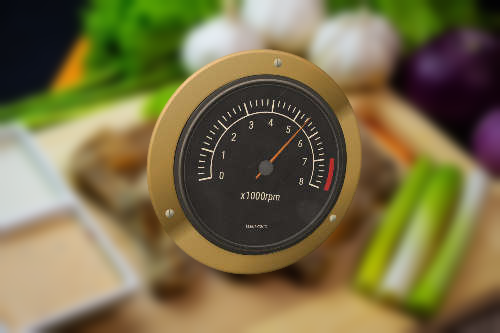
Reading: 5400 rpm
